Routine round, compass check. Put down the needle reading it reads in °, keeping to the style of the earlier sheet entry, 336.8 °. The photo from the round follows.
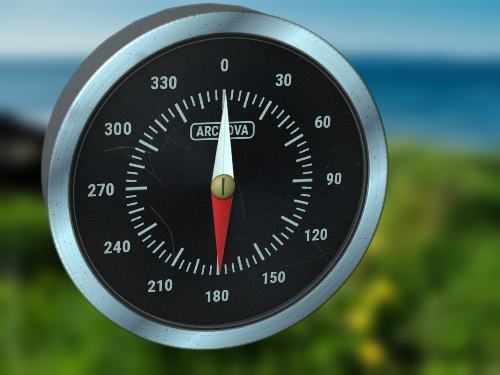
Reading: 180 °
